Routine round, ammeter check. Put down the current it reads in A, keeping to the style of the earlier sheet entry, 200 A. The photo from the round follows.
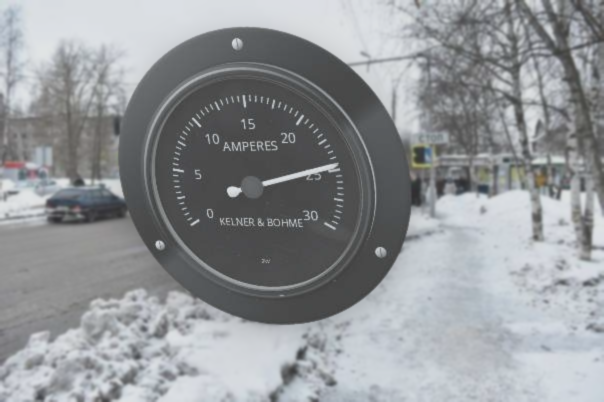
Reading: 24.5 A
